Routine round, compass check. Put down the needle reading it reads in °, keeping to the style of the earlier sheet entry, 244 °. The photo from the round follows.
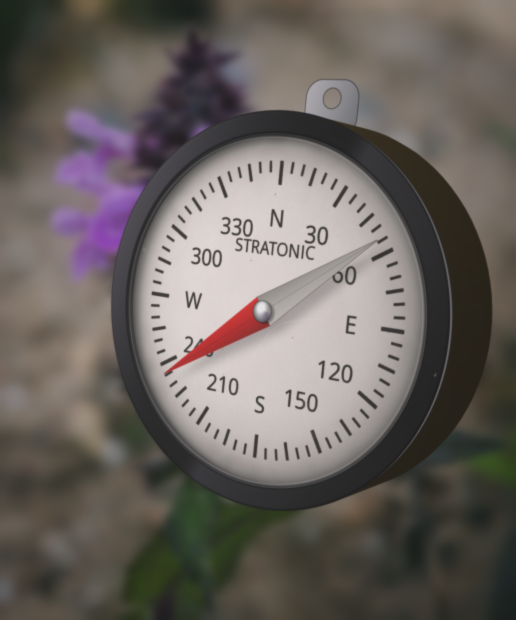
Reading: 235 °
